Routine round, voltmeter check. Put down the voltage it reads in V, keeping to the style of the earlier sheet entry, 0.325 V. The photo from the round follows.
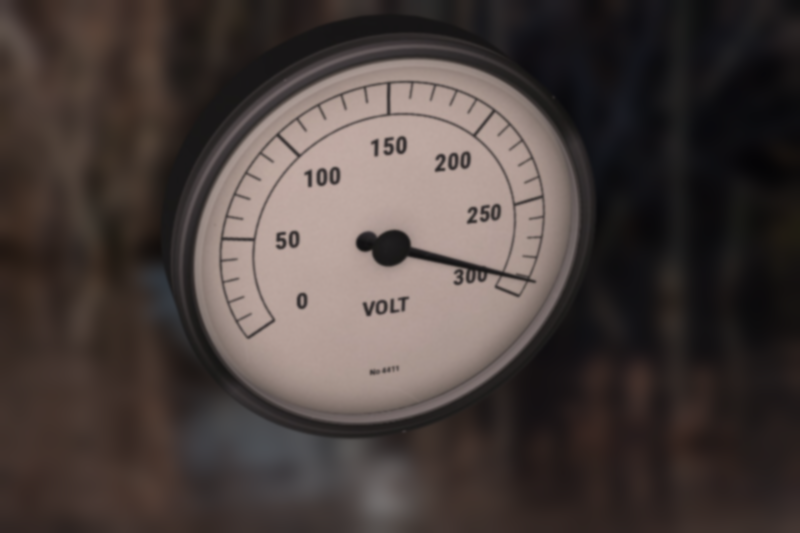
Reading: 290 V
